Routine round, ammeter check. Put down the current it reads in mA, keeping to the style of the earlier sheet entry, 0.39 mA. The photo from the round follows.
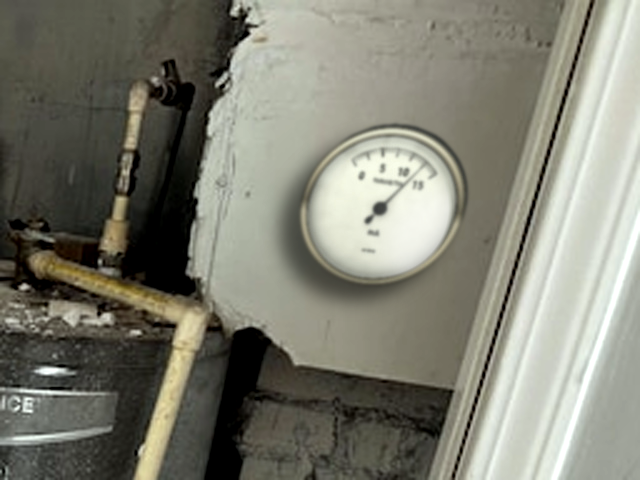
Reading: 12.5 mA
